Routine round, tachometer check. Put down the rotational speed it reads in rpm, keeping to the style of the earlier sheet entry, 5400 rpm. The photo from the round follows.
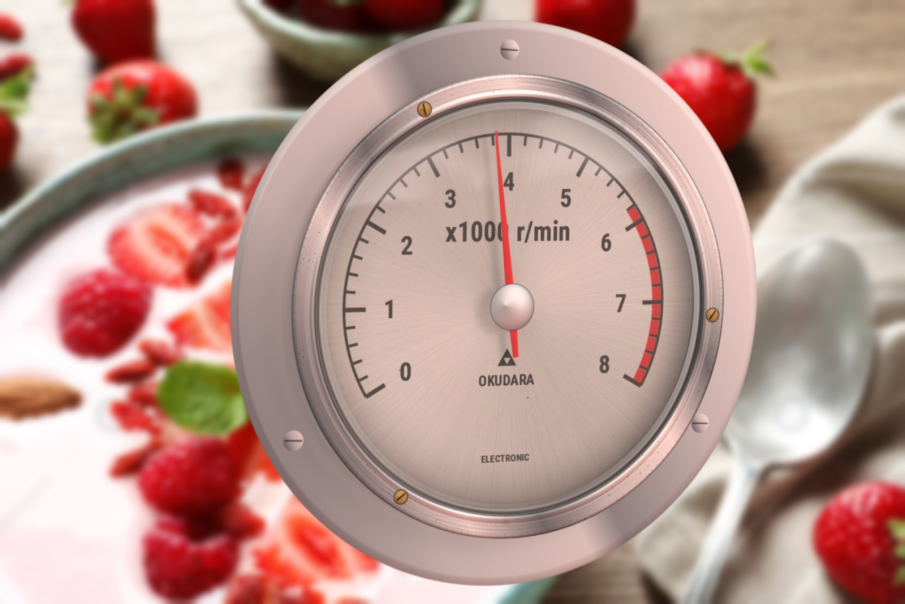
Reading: 3800 rpm
